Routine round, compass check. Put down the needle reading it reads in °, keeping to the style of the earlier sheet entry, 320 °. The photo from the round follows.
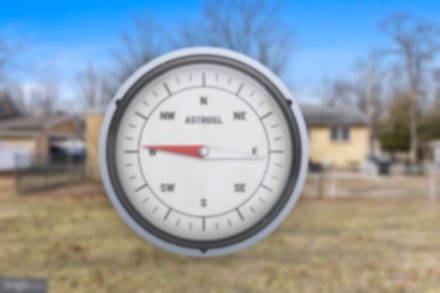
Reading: 275 °
